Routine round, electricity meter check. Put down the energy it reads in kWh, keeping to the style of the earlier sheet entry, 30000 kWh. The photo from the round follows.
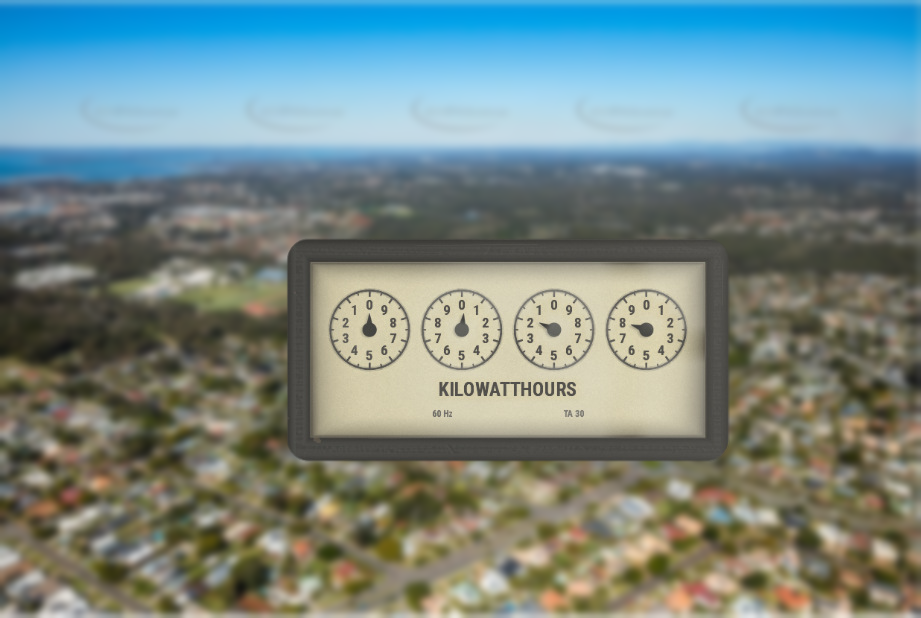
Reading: 18 kWh
